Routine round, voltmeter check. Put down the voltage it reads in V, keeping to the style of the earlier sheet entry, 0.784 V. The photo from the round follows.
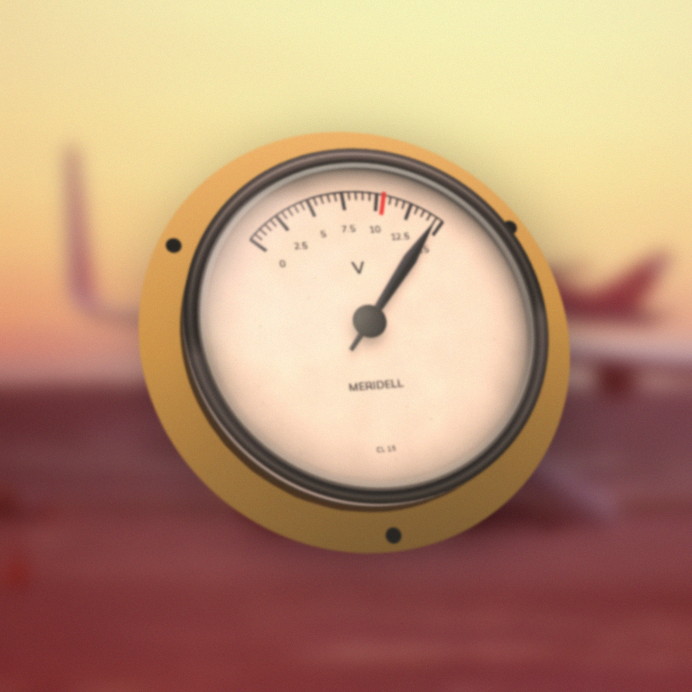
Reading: 14.5 V
